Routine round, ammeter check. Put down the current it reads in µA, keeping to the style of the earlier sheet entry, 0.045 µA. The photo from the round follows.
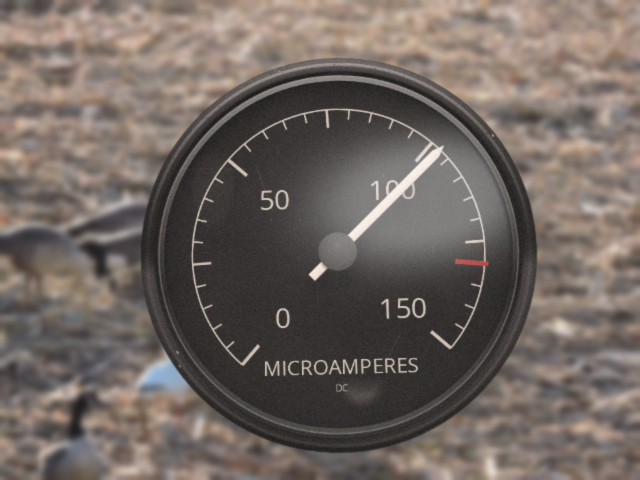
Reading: 102.5 µA
